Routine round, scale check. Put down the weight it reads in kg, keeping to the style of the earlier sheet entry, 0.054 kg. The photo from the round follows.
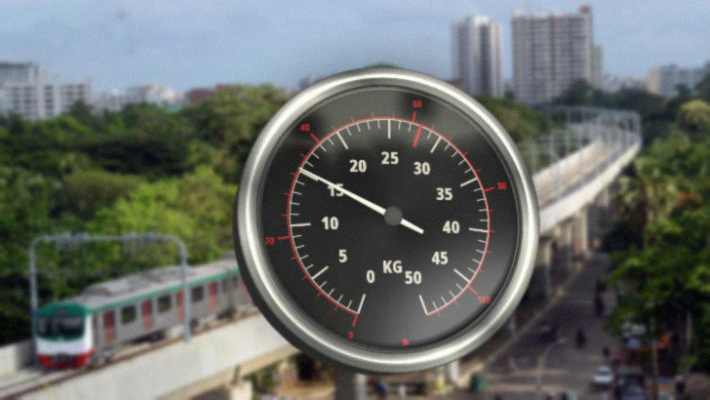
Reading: 15 kg
